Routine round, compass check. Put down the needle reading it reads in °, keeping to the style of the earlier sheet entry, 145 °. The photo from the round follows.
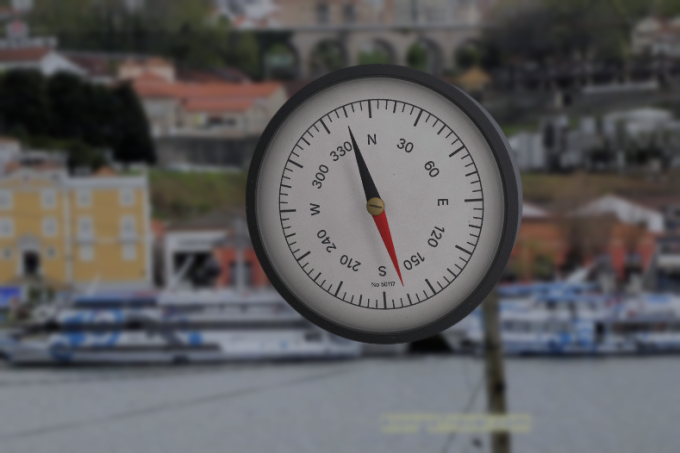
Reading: 165 °
